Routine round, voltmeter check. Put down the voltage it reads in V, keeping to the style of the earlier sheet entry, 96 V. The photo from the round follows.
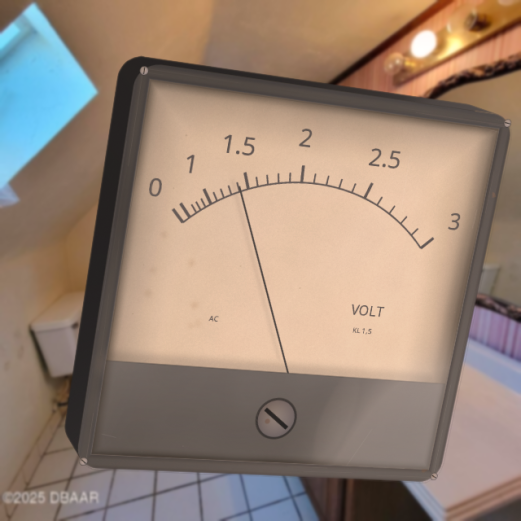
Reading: 1.4 V
